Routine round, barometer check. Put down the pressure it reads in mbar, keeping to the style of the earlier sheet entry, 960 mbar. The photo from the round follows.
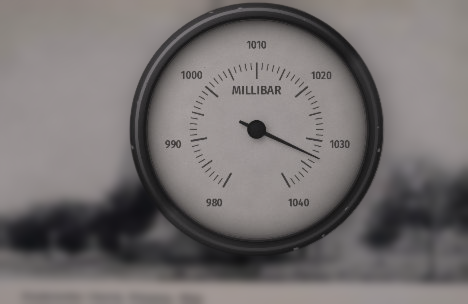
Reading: 1033 mbar
